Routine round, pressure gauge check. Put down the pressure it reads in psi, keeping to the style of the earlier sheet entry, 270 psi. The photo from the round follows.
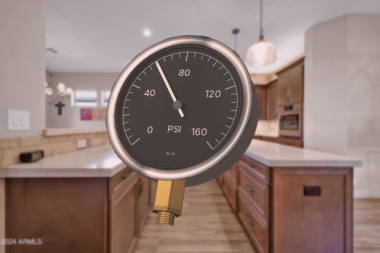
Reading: 60 psi
